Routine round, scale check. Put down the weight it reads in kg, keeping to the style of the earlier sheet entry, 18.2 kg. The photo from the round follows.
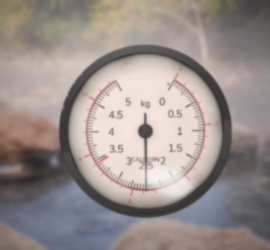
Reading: 2.5 kg
